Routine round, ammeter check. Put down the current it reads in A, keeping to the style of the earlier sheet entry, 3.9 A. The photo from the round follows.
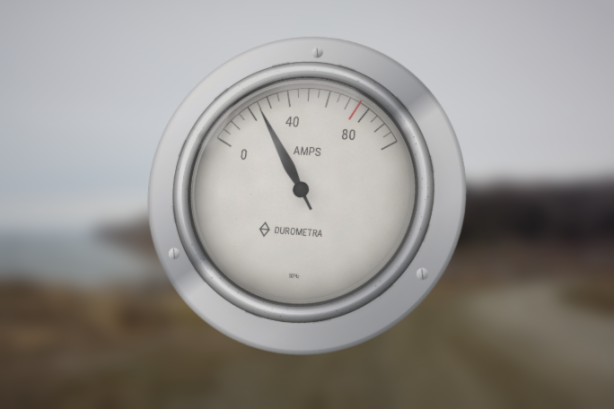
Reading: 25 A
